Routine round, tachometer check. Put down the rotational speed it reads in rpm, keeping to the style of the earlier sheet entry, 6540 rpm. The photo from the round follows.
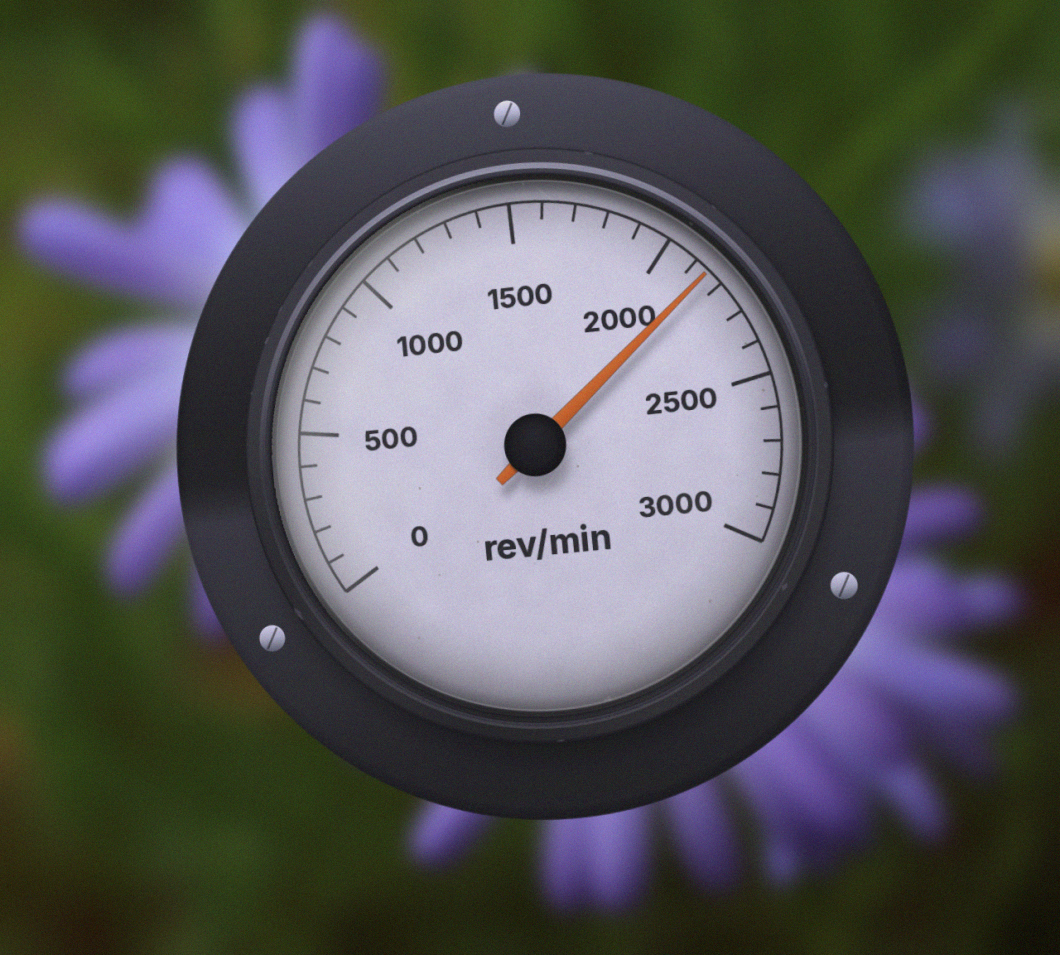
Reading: 2150 rpm
